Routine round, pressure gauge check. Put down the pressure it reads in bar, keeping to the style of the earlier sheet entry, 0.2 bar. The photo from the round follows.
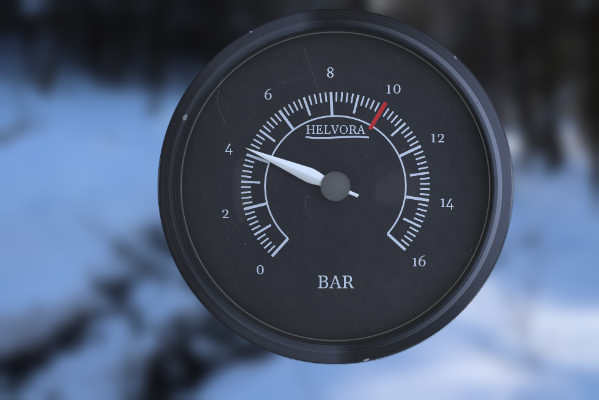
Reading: 4.2 bar
